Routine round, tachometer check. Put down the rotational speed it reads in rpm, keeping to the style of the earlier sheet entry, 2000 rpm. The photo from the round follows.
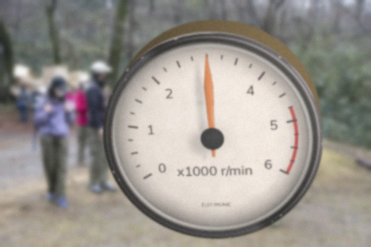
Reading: 3000 rpm
